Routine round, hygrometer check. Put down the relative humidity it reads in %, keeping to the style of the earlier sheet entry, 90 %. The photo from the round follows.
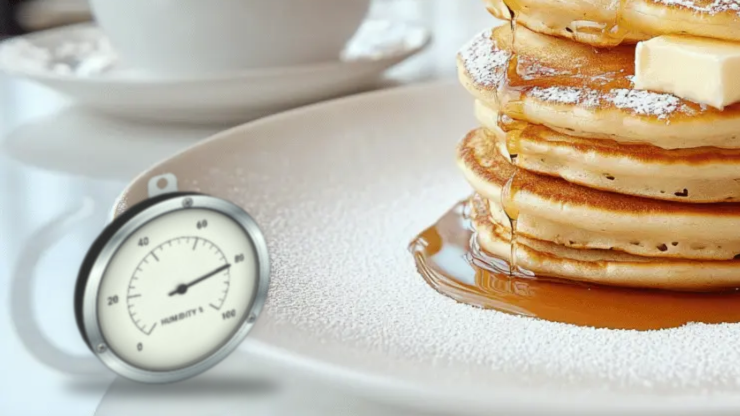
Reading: 80 %
